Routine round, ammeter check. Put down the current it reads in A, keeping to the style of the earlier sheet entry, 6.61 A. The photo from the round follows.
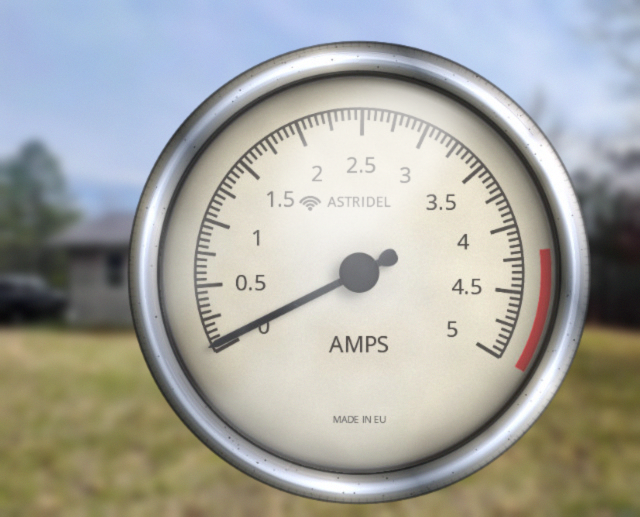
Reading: 0.05 A
